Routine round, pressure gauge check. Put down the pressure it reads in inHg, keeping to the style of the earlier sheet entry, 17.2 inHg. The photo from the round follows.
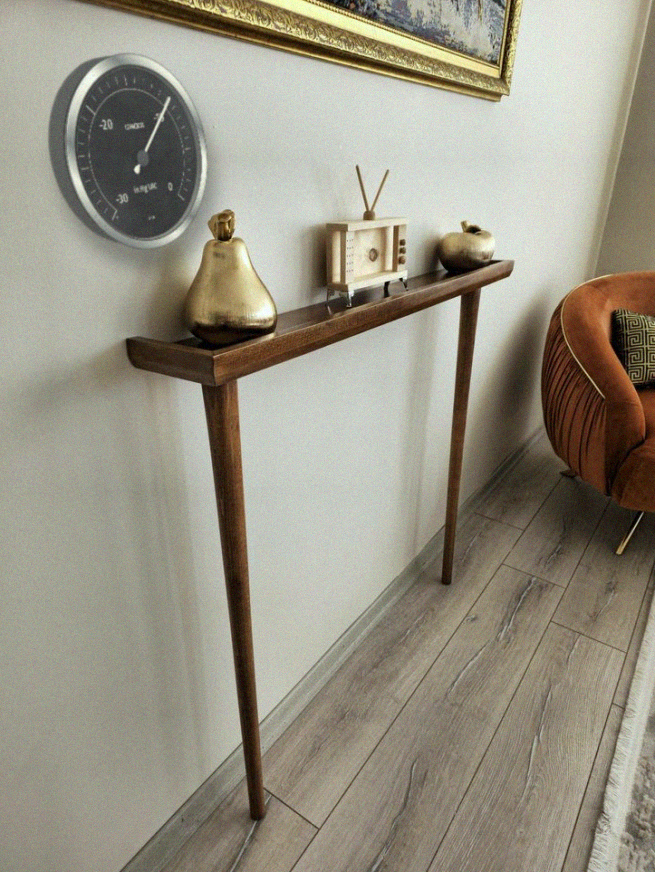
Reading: -10 inHg
